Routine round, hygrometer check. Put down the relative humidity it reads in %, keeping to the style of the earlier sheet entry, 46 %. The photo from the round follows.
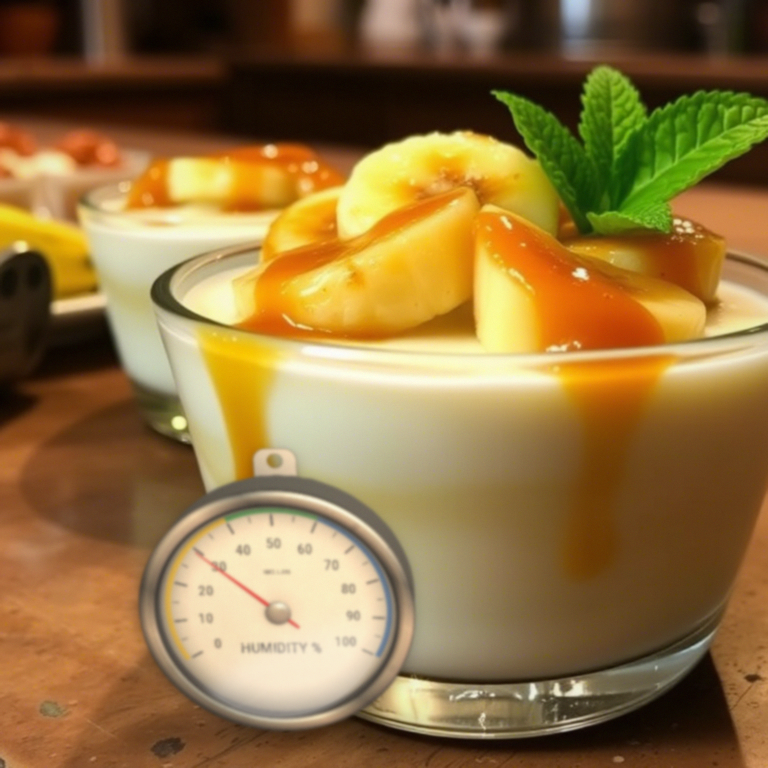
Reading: 30 %
